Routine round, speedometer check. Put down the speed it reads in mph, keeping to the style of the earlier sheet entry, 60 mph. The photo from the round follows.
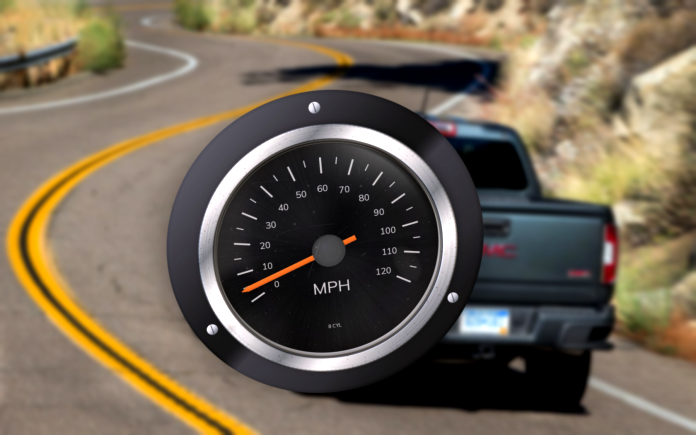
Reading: 5 mph
